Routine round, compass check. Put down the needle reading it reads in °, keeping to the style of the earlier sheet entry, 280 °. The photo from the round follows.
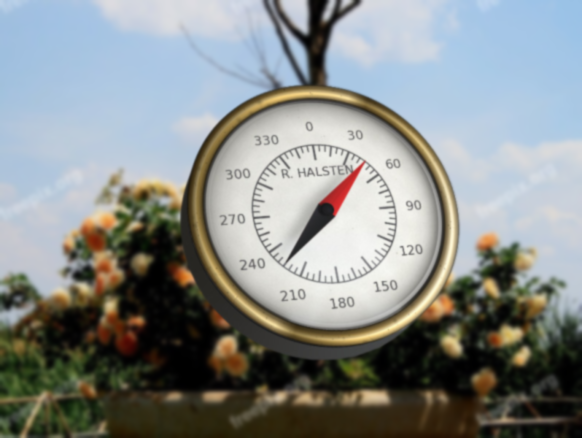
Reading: 45 °
